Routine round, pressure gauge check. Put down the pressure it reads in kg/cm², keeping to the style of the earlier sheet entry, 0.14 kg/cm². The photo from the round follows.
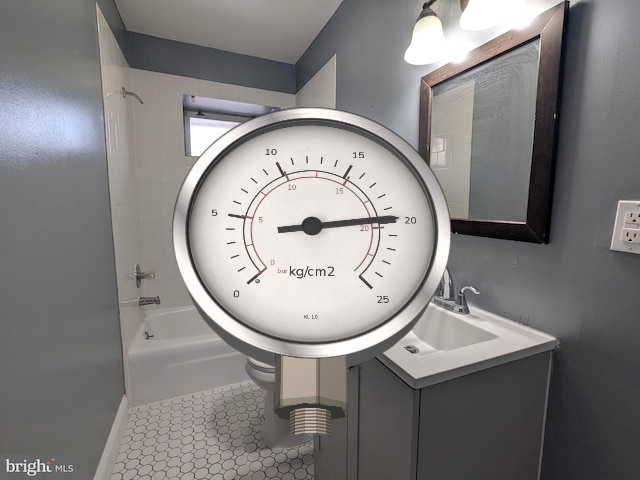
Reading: 20 kg/cm²
